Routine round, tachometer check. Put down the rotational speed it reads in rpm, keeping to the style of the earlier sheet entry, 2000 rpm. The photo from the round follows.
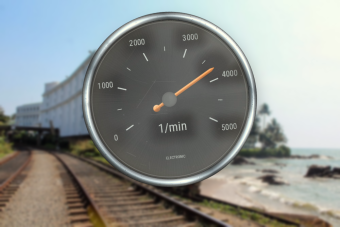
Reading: 3750 rpm
